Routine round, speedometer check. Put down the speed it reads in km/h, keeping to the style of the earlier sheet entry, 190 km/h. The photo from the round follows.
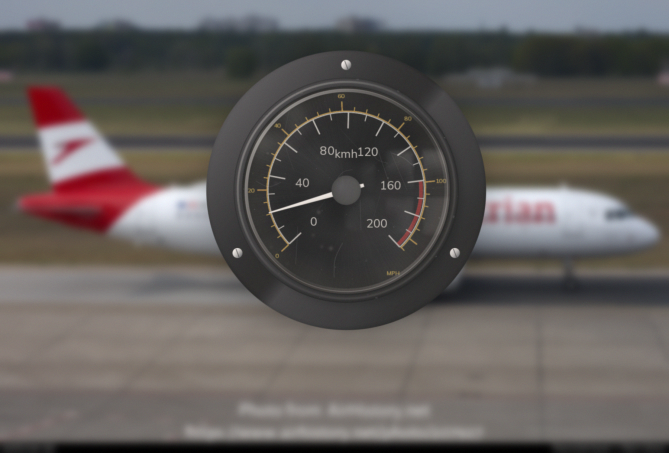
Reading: 20 km/h
